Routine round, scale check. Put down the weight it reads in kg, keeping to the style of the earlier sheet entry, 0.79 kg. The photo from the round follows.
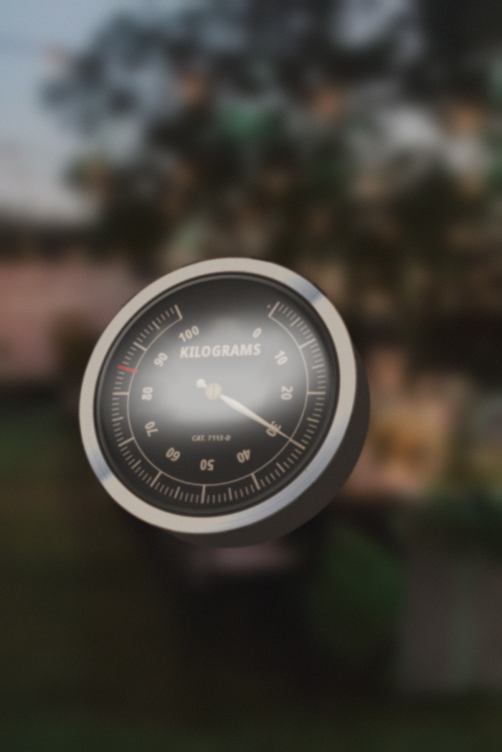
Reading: 30 kg
